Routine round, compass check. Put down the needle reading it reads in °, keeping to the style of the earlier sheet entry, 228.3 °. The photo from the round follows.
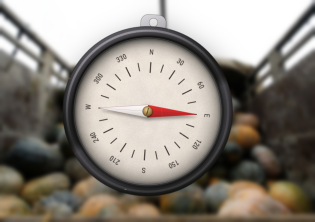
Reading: 90 °
